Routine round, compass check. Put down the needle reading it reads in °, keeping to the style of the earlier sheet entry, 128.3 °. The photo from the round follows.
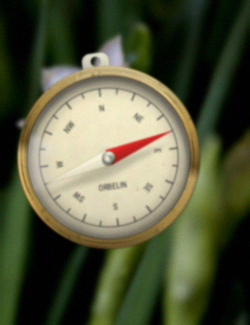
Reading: 75 °
